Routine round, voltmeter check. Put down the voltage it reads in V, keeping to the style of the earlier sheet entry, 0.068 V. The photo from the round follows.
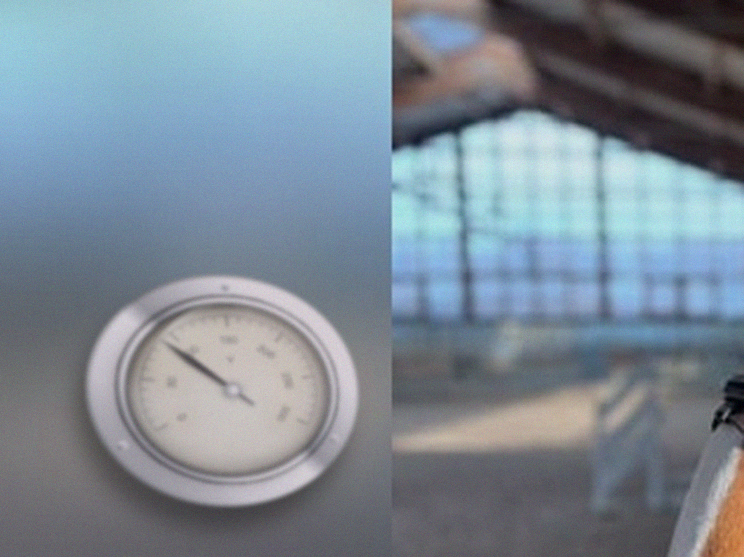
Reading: 90 V
